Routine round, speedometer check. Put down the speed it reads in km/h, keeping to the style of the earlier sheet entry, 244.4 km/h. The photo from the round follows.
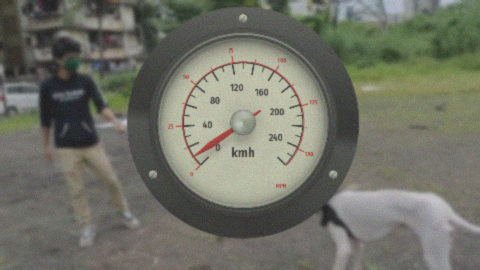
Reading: 10 km/h
